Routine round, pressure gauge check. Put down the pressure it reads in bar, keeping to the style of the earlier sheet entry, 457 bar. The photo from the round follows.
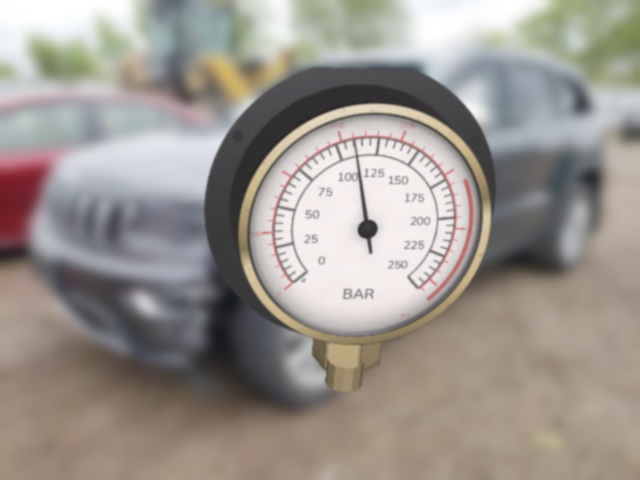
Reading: 110 bar
